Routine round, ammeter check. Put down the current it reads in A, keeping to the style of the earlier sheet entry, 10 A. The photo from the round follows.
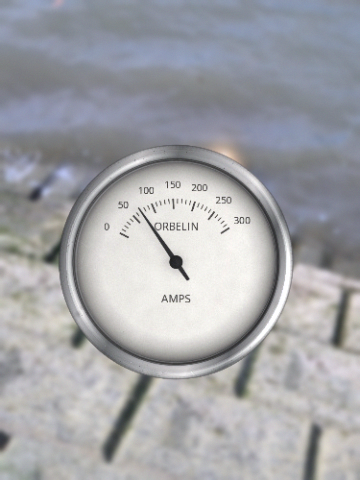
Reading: 70 A
